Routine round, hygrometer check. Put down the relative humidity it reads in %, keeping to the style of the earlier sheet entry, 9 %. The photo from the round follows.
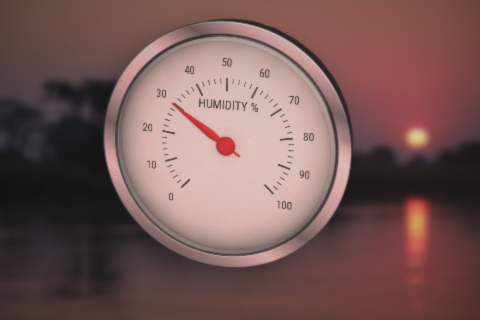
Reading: 30 %
